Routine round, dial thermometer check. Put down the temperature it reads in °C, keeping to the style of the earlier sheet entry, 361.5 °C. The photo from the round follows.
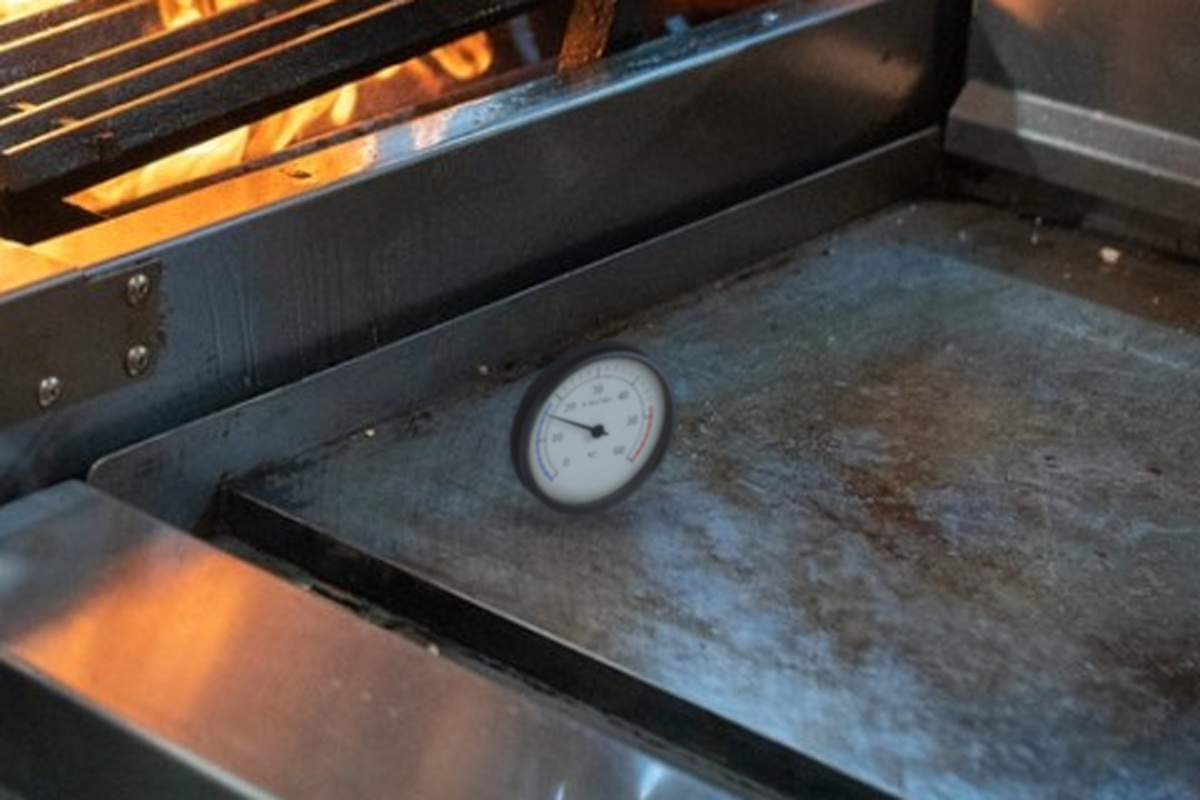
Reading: 16 °C
